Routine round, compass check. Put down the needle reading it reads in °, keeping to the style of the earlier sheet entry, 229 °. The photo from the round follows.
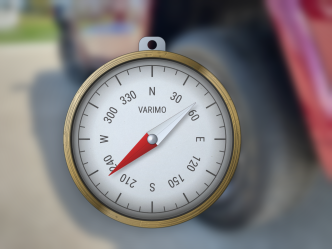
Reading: 230 °
